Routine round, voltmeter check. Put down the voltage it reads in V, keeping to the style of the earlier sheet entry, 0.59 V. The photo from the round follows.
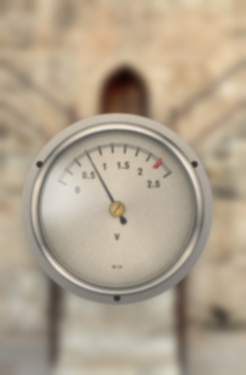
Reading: 0.75 V
